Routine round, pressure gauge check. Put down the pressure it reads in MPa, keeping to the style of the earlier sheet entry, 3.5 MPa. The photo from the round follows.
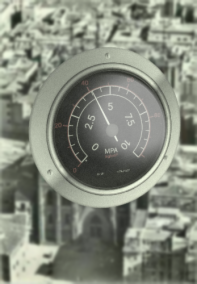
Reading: 4 MPa
